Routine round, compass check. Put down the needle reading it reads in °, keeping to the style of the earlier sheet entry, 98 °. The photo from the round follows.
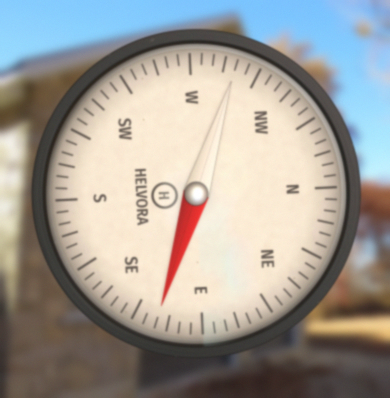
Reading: 110 °
